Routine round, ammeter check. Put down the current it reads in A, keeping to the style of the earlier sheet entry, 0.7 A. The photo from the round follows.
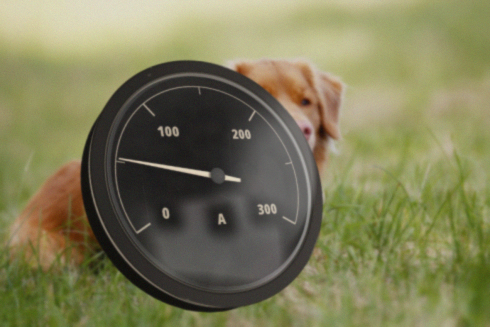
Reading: 50 A
